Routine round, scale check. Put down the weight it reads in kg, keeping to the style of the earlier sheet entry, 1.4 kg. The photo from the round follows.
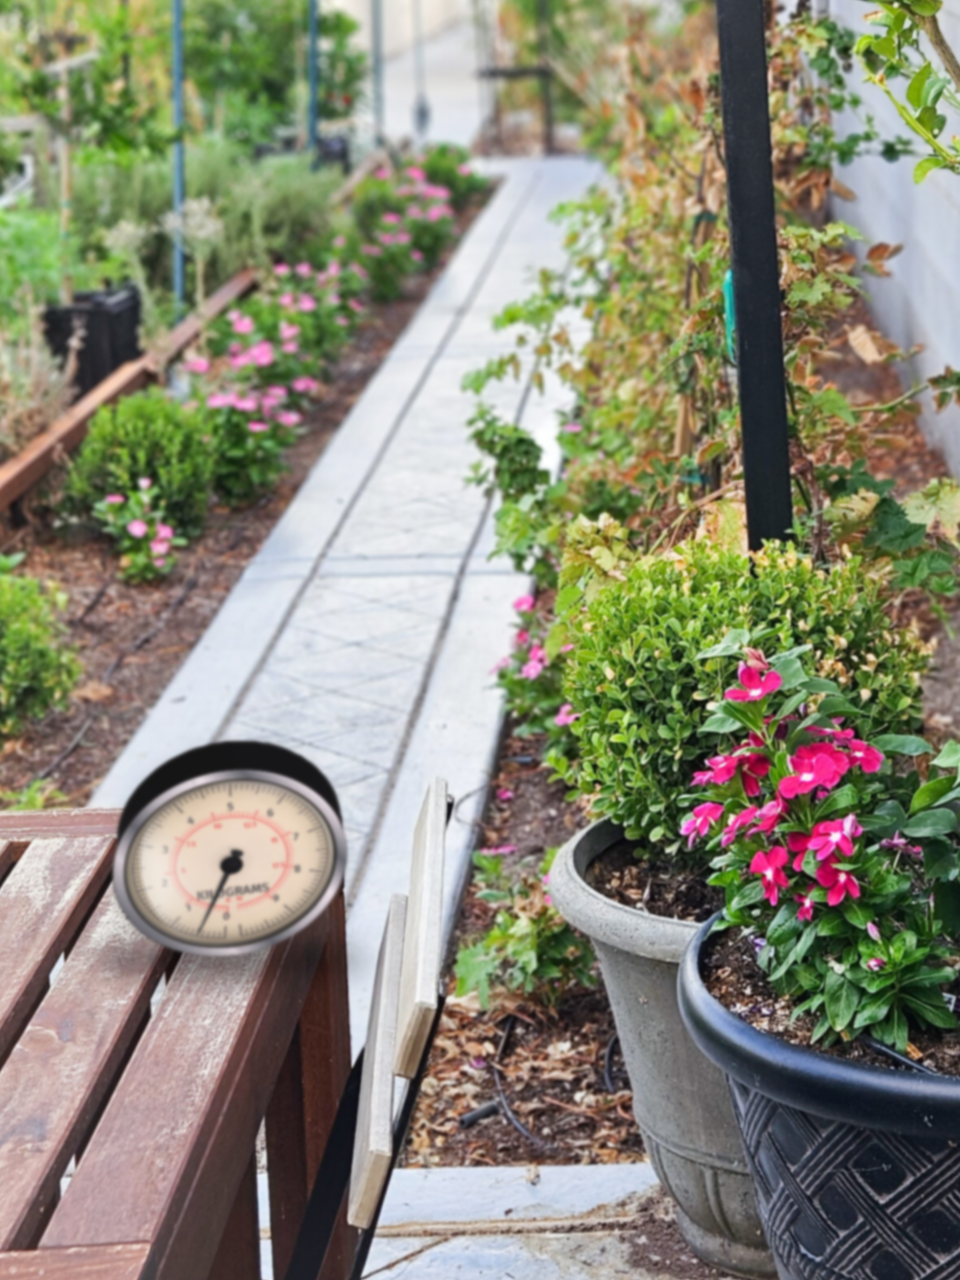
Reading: 0.5 kg
